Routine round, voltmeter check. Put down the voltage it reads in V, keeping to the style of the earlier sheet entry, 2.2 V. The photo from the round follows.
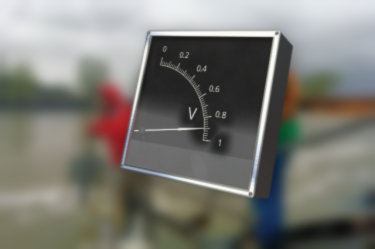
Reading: 0.9 V
